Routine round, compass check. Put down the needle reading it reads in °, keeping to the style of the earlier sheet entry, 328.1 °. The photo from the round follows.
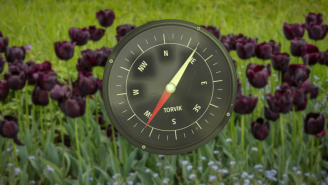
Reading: 220 °
